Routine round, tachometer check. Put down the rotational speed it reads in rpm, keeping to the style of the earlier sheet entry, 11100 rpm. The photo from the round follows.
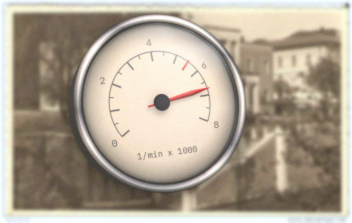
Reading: 6750 rpm
